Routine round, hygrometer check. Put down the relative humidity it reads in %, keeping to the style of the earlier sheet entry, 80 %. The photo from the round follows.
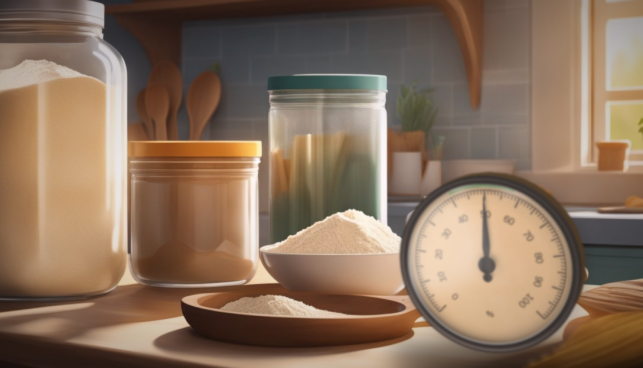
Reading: 50 %
